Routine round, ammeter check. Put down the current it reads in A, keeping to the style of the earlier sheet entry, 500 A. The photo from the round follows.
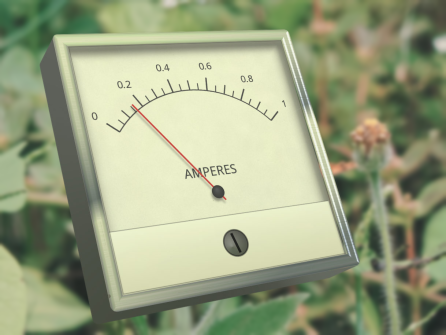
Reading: 0.15 A
